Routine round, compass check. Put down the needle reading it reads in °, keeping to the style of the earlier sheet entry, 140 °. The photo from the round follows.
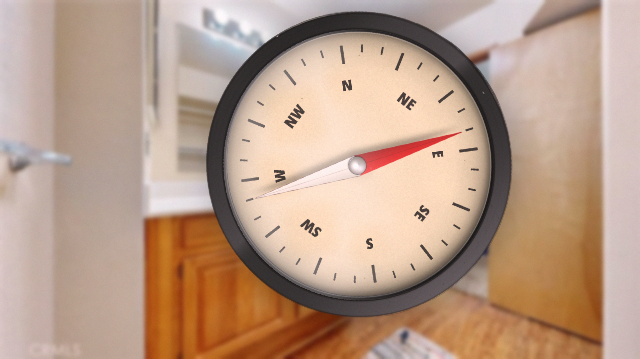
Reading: 80 °
